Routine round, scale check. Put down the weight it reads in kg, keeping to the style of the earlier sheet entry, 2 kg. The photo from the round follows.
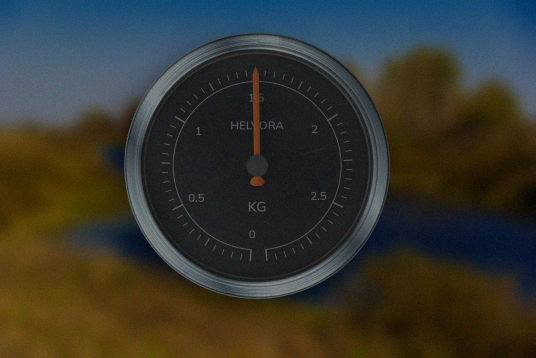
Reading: 1.5 kg
